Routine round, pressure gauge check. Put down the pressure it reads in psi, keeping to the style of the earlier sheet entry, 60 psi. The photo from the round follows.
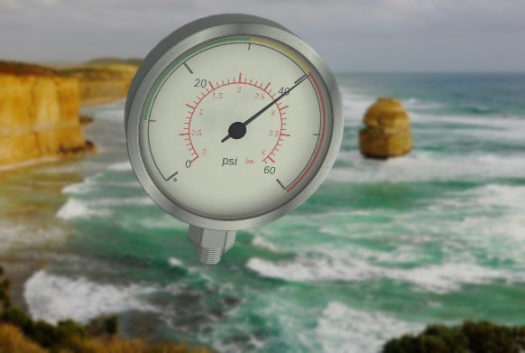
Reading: 40 psi
